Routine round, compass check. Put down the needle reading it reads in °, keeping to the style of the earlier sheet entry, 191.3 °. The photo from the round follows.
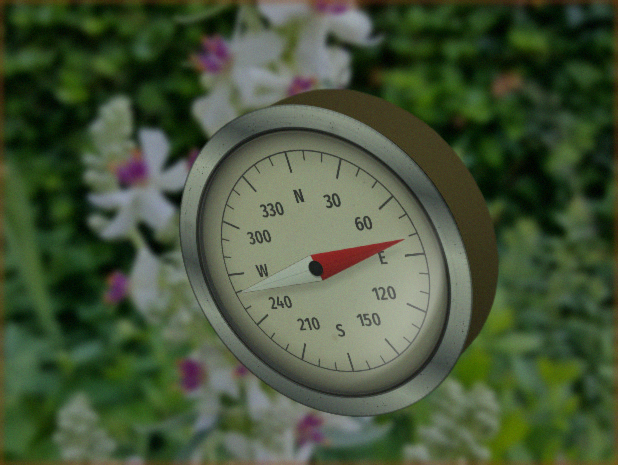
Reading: 80 °
